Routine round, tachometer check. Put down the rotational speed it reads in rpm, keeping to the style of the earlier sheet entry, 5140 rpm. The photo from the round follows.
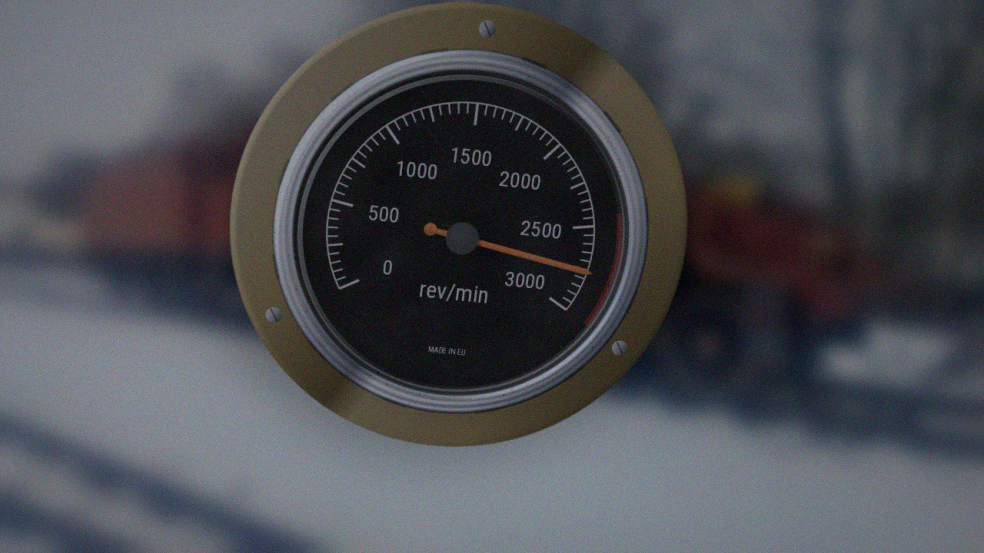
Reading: 2750 rpm
